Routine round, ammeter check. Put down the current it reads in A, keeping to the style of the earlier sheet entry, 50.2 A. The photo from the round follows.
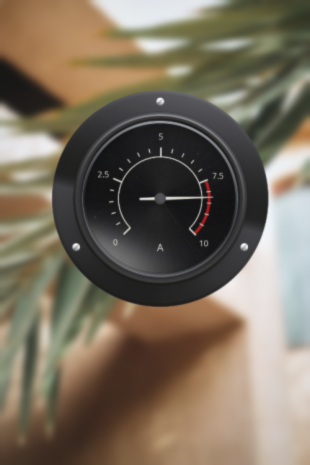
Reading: 8.25 A
